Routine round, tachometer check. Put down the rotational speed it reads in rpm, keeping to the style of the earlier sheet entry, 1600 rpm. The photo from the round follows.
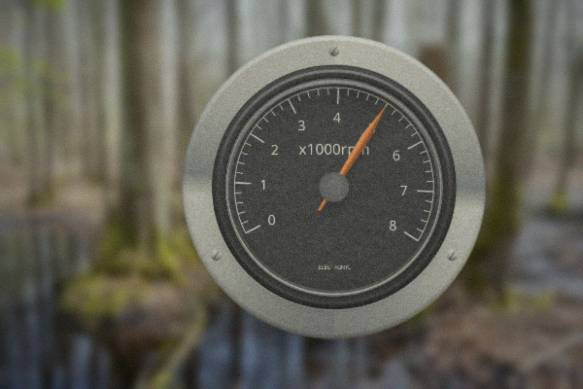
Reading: 5000 rpm
